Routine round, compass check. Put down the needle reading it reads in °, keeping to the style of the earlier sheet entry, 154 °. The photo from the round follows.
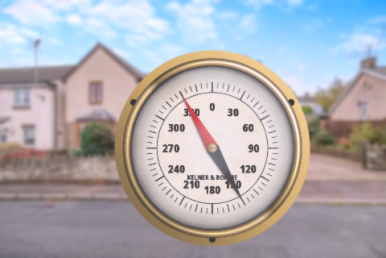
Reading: 330 °
